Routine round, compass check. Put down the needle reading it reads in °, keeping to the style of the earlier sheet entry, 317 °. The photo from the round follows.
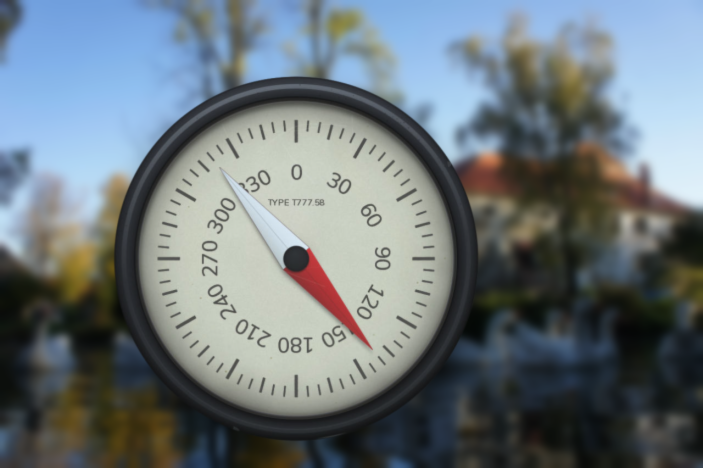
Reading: 140 °
